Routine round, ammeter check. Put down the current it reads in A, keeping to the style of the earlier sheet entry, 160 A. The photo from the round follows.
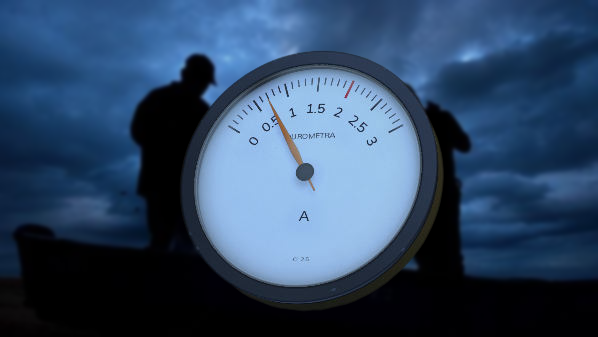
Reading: 0.7 A
